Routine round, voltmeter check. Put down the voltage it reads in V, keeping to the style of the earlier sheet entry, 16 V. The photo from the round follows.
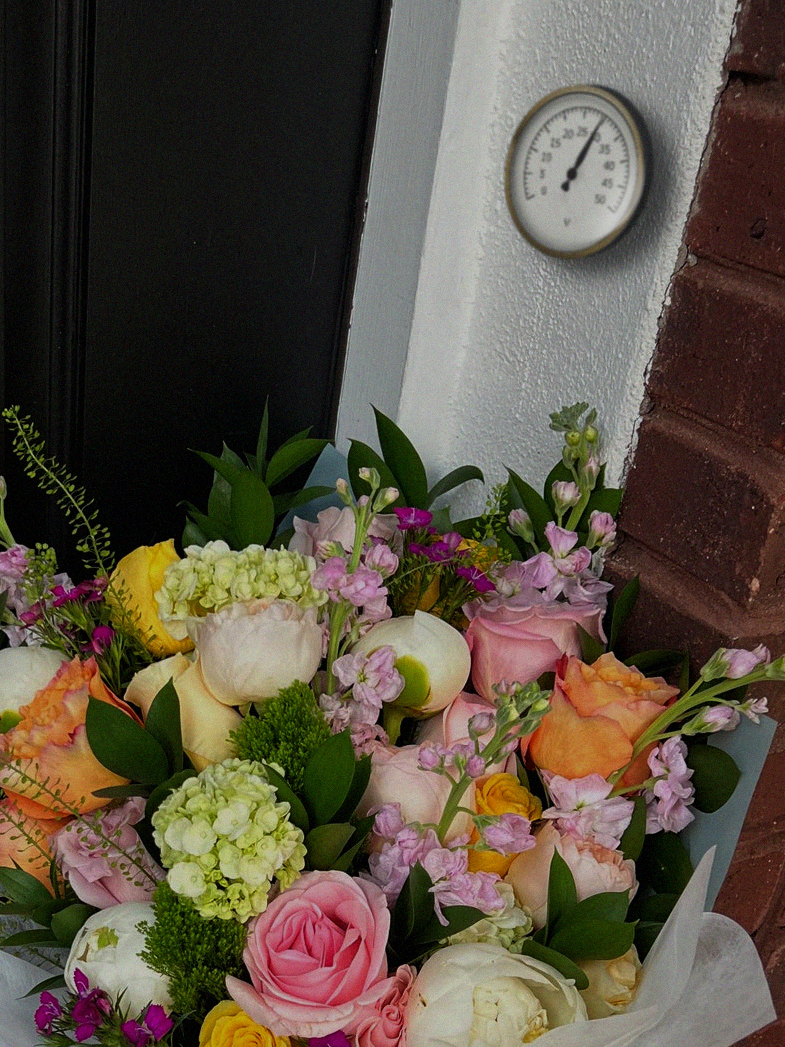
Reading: 30 V
